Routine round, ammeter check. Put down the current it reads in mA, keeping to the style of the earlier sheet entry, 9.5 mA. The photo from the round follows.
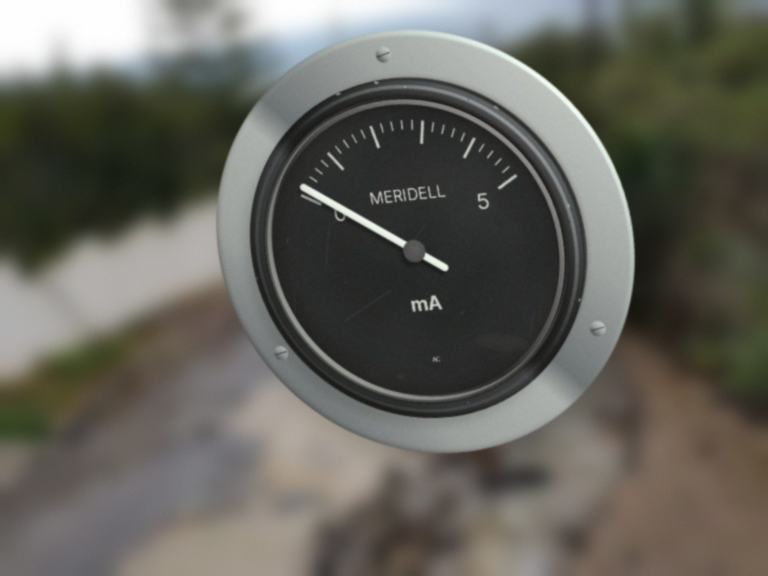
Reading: 0.2 mA
